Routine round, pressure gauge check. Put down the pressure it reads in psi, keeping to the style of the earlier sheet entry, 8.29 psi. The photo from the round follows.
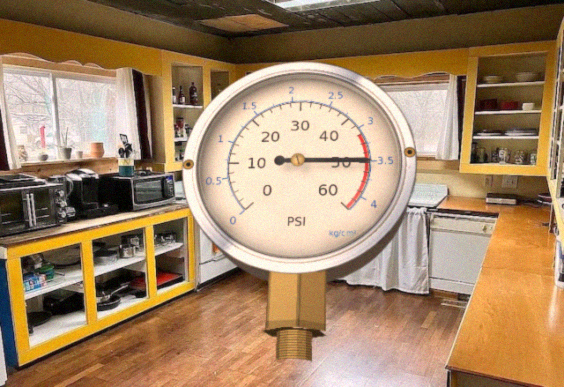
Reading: 50 psi
